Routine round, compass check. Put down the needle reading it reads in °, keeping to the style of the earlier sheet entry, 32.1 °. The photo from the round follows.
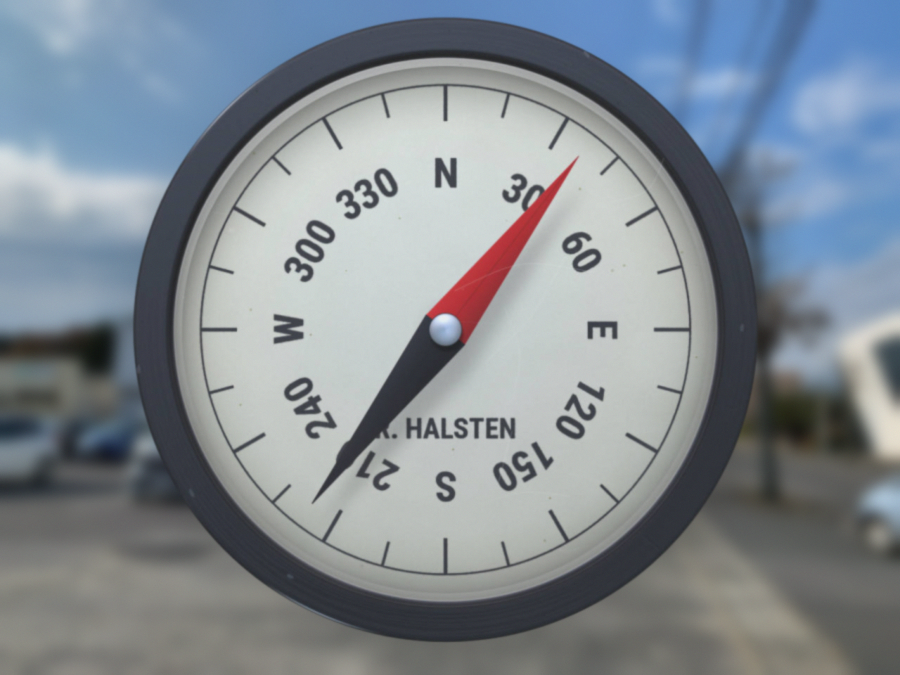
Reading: 37.5 °
